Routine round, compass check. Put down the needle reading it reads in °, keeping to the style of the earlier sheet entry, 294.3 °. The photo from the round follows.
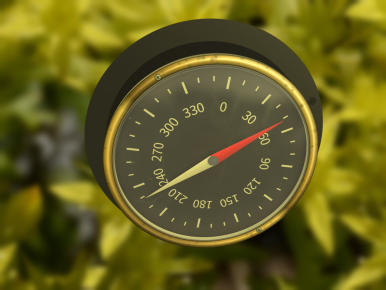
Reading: 50 °
